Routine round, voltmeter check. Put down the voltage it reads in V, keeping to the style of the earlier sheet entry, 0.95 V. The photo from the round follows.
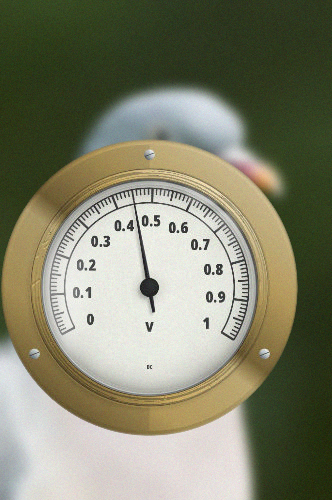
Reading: 0.45 V
